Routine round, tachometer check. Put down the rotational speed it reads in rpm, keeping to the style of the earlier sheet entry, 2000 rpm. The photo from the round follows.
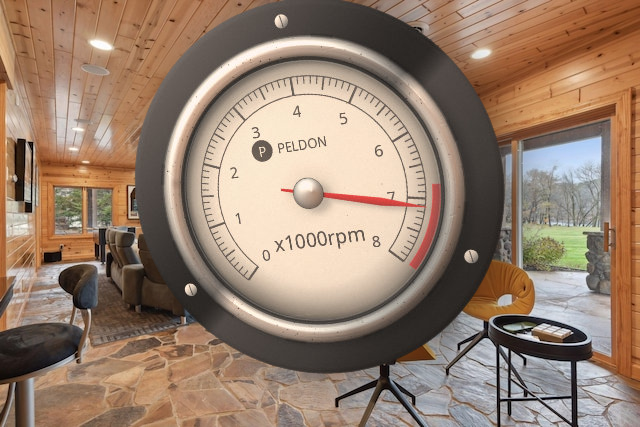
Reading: 7100 rpm
